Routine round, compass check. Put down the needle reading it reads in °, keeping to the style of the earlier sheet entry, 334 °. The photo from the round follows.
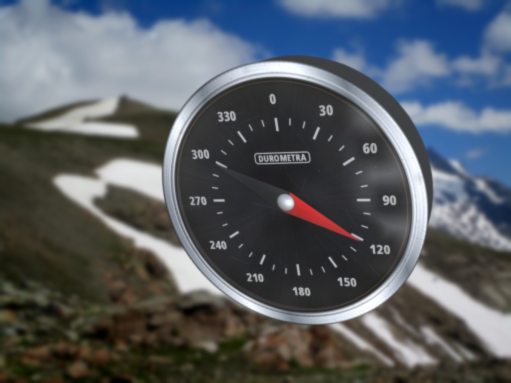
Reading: 120 °
